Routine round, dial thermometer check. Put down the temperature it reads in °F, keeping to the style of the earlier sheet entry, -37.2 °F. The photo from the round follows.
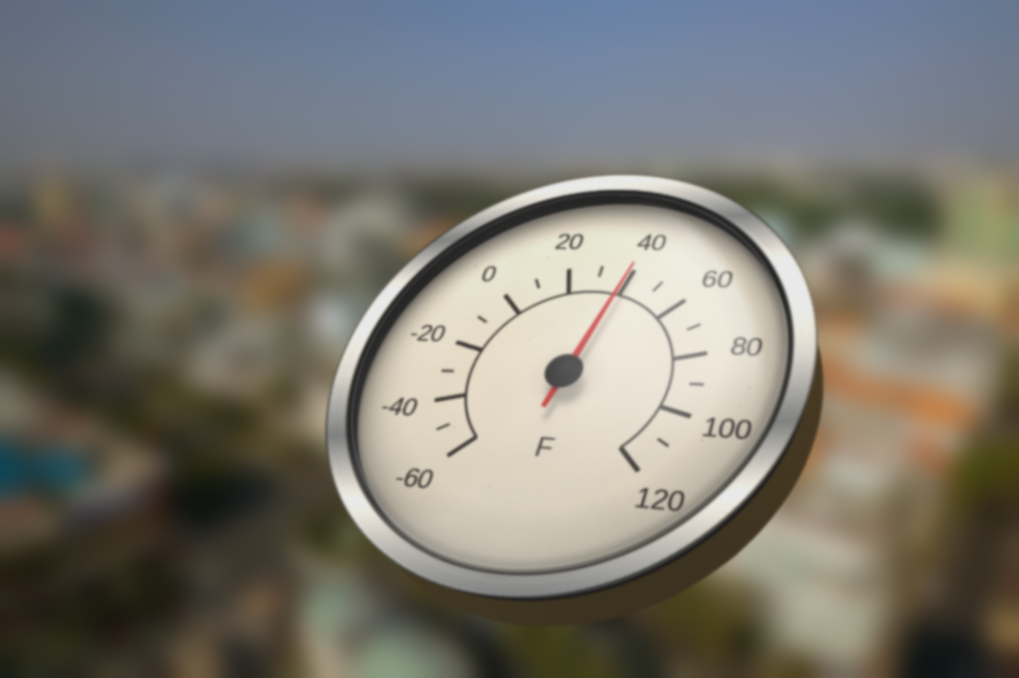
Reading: 40 °F
